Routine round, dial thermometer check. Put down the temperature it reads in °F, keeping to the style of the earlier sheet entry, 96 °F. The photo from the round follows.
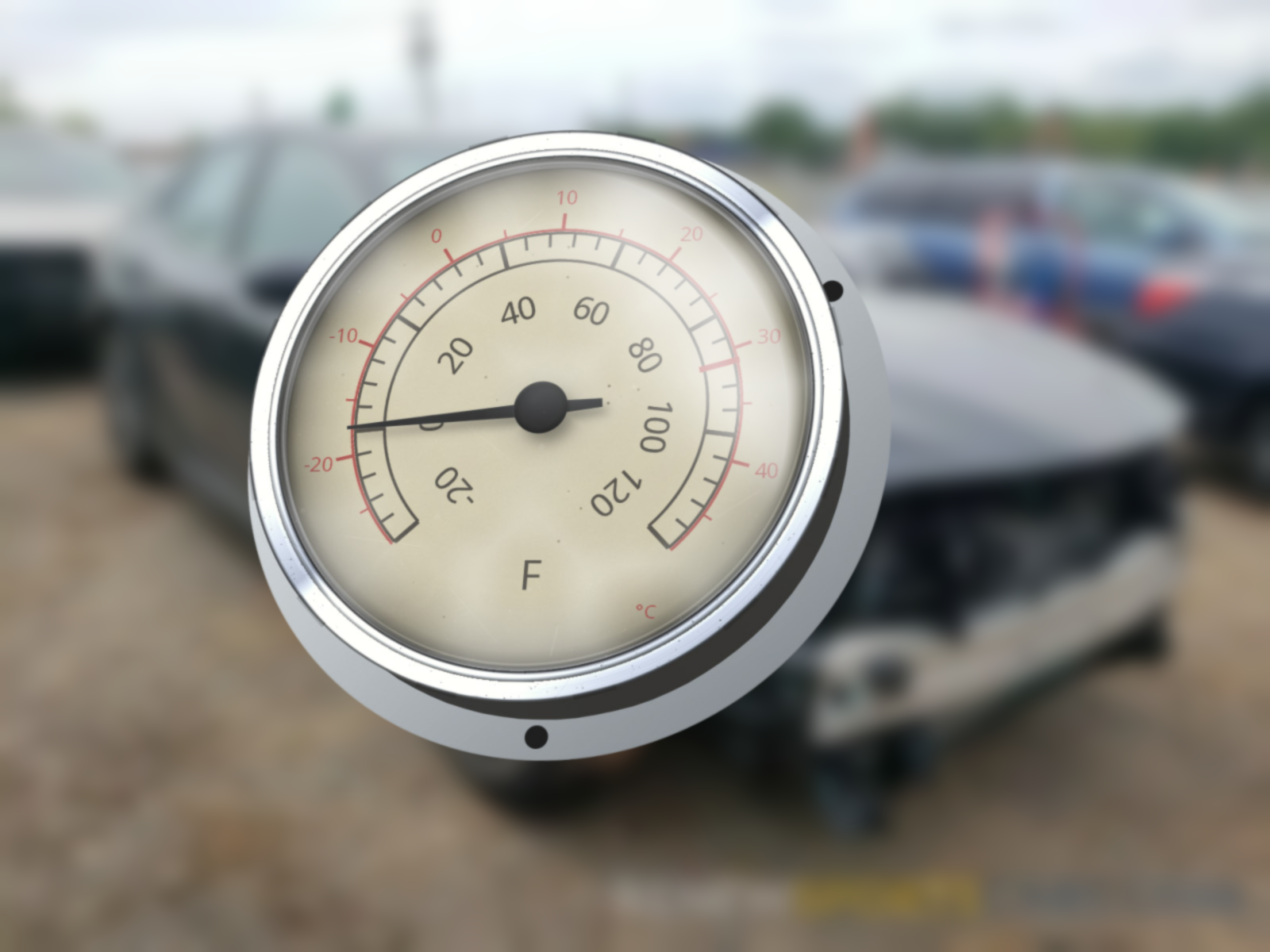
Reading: 0 °F
